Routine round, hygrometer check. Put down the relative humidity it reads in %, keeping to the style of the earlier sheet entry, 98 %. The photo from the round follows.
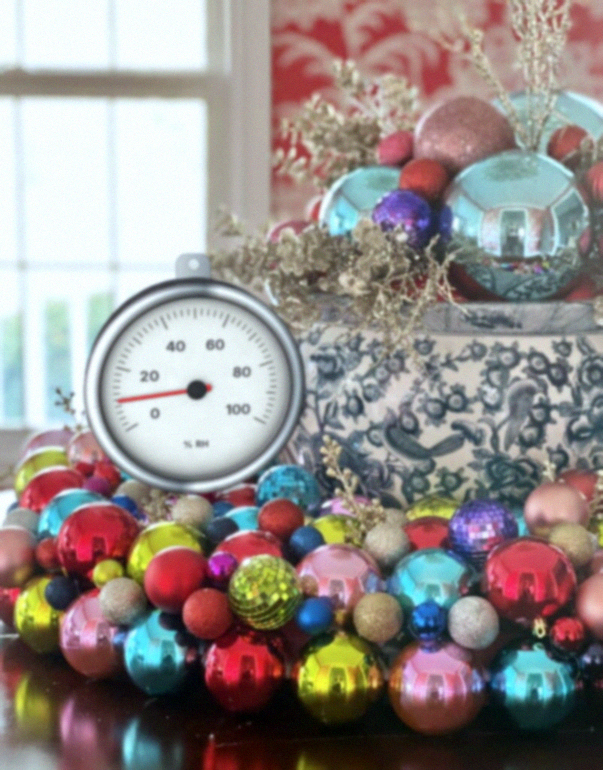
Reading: 10 %
